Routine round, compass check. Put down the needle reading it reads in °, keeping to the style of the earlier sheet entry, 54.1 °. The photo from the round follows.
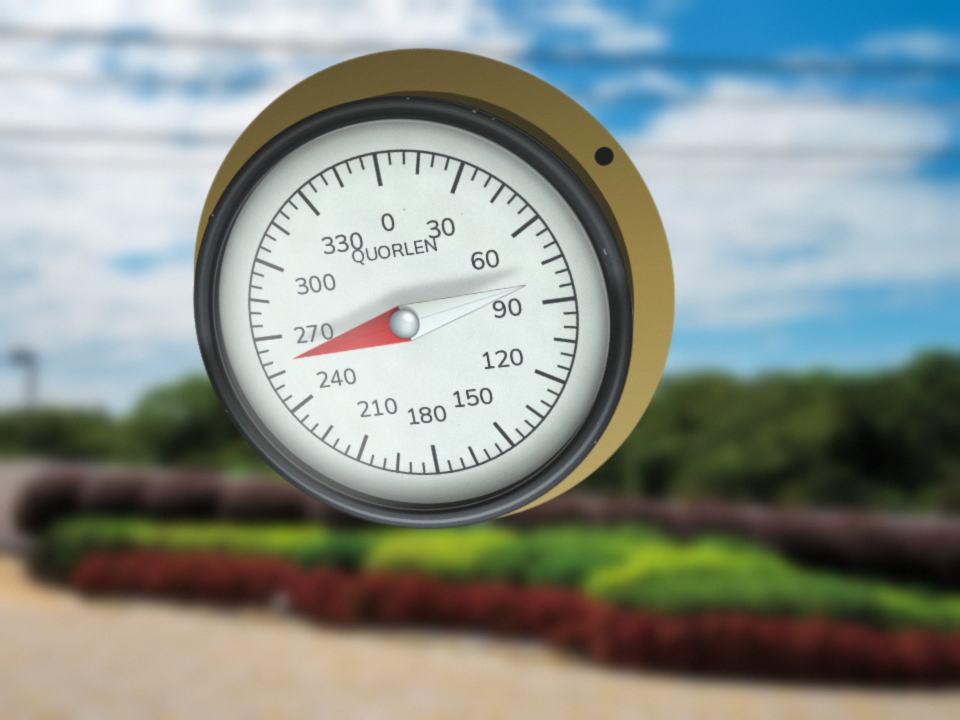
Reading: 260 °
